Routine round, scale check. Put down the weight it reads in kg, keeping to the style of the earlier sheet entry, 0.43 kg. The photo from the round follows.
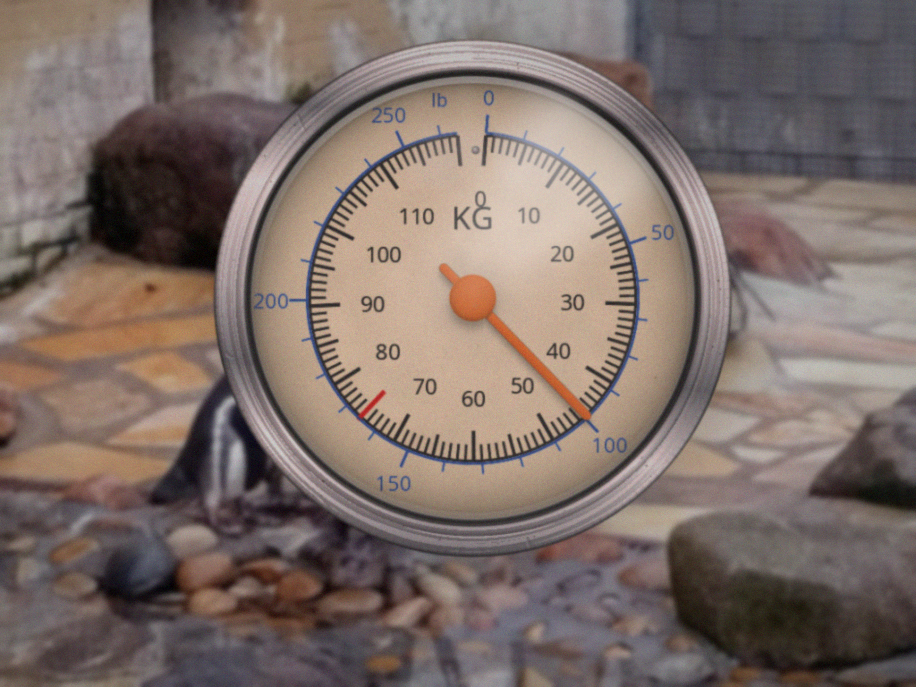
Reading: 45 kg
